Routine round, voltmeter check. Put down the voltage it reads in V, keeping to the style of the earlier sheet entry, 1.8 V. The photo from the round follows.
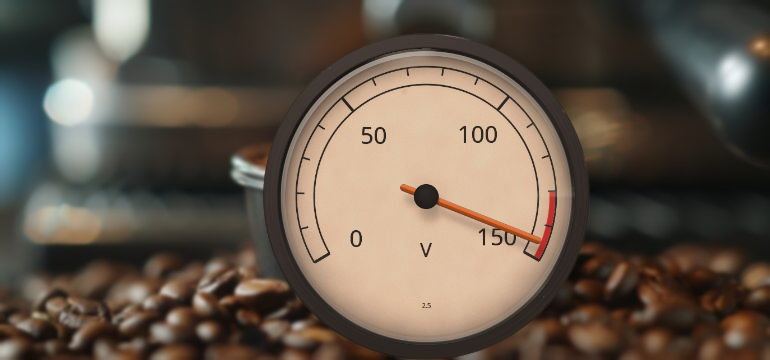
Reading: 145 V
